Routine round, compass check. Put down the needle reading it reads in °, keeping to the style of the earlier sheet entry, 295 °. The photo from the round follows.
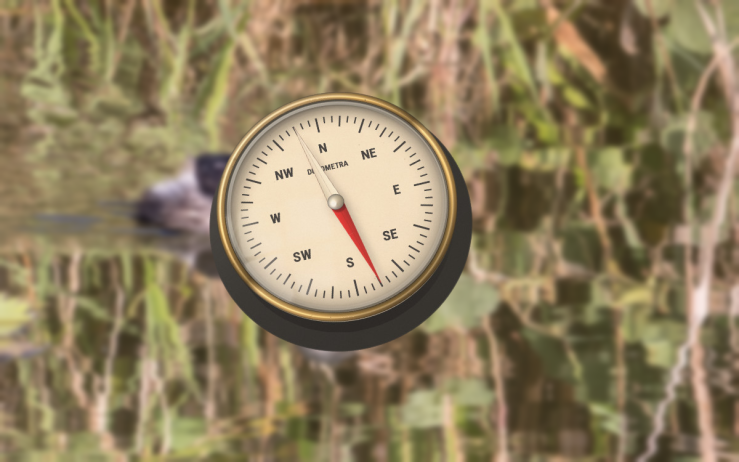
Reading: 165 °
